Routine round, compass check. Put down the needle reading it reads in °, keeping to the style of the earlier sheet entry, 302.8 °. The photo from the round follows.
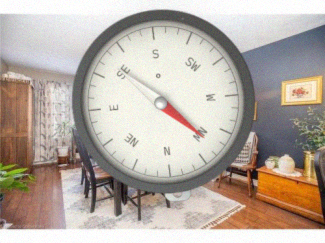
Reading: 315 °
